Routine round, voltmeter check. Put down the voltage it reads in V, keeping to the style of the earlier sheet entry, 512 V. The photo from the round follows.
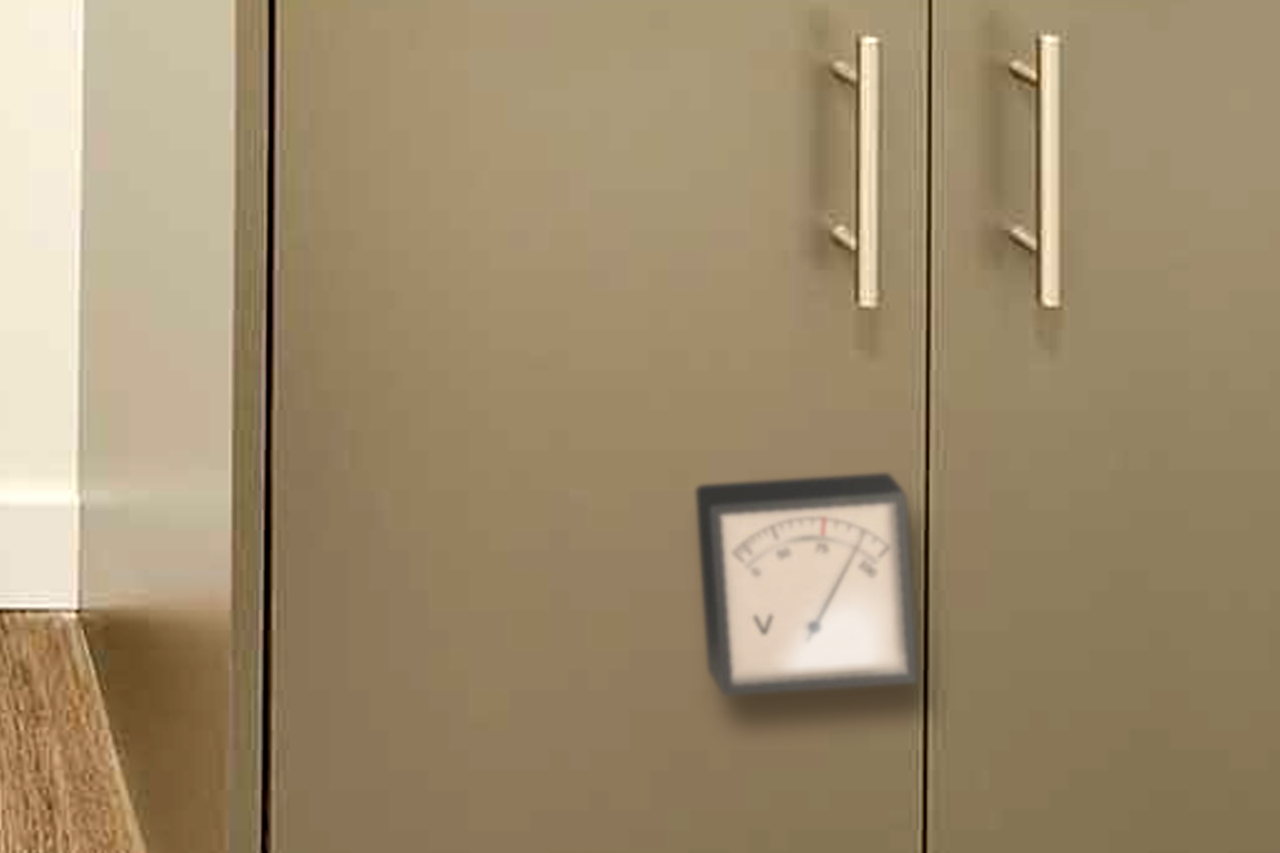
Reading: 90 V
